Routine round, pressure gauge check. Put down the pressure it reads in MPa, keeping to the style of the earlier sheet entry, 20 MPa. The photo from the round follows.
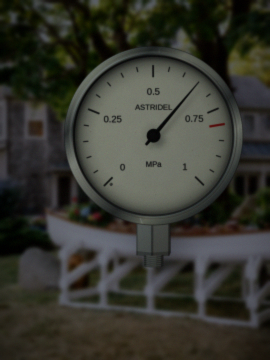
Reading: 0.65 MPa
